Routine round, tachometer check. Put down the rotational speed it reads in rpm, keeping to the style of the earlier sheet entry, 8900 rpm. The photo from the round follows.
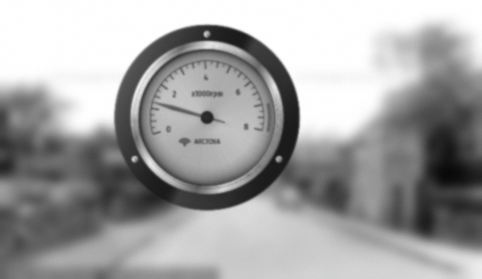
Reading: 1250 rpm
